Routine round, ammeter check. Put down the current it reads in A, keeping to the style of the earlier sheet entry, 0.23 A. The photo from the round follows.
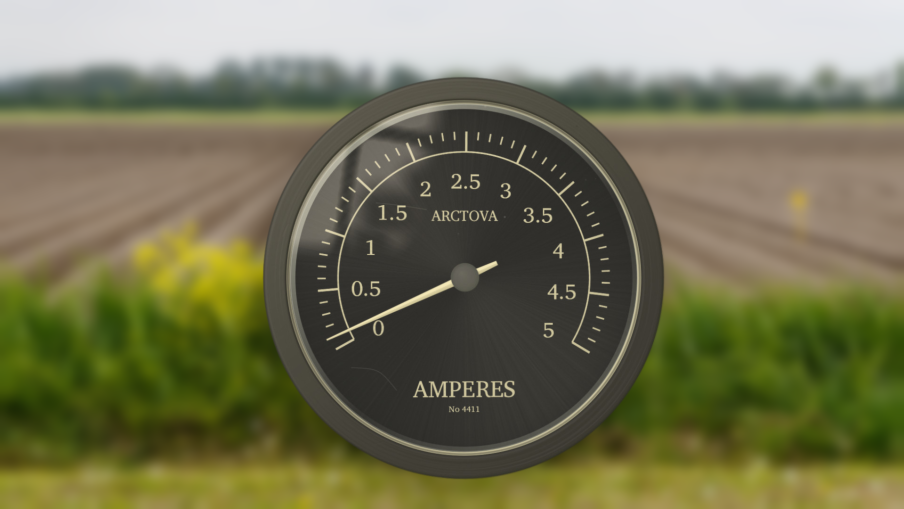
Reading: 0.1 A
